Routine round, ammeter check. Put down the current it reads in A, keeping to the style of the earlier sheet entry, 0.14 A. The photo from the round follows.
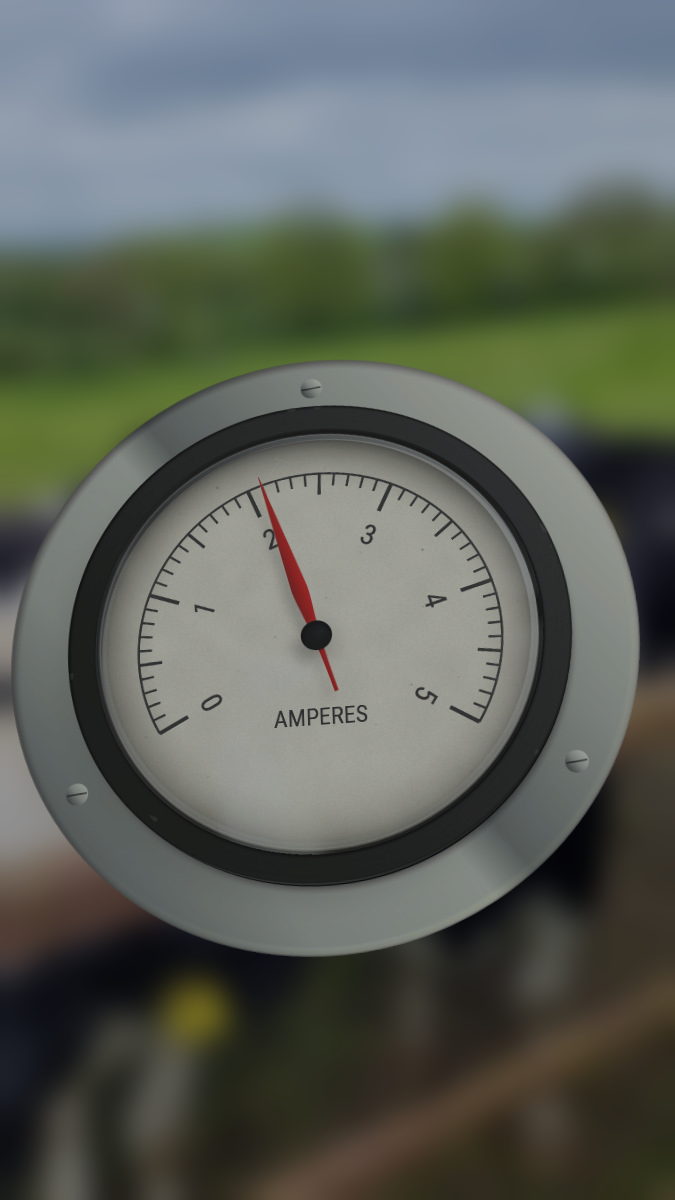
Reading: 2.1 A
